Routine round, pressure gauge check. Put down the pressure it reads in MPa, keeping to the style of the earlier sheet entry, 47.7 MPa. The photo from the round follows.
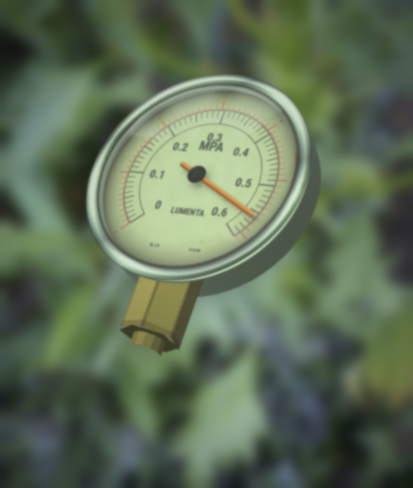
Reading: 0.56 MPa
